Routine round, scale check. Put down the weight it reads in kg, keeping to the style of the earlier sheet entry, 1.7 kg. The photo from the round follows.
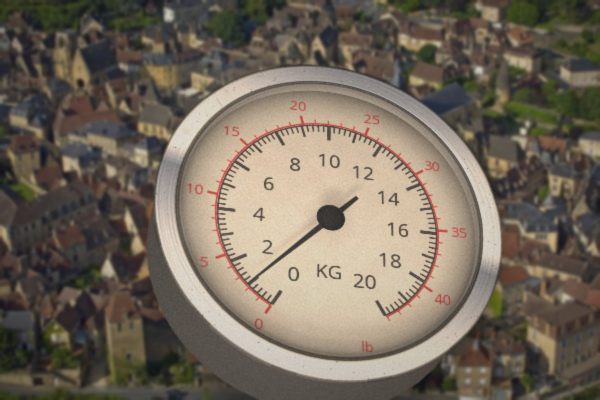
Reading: 1 kg
